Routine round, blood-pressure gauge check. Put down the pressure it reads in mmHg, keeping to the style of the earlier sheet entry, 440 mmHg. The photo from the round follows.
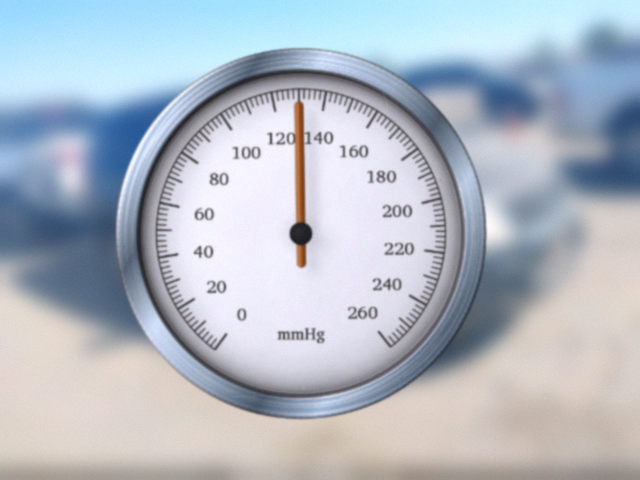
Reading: 130 mmHg
